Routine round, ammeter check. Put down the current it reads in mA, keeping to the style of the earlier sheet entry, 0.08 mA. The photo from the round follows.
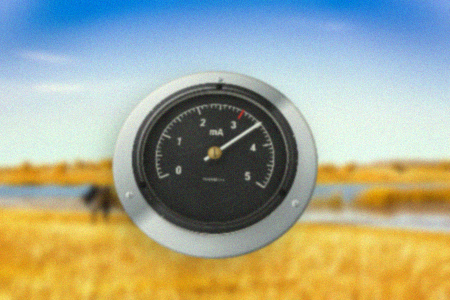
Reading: 3.5 mA
